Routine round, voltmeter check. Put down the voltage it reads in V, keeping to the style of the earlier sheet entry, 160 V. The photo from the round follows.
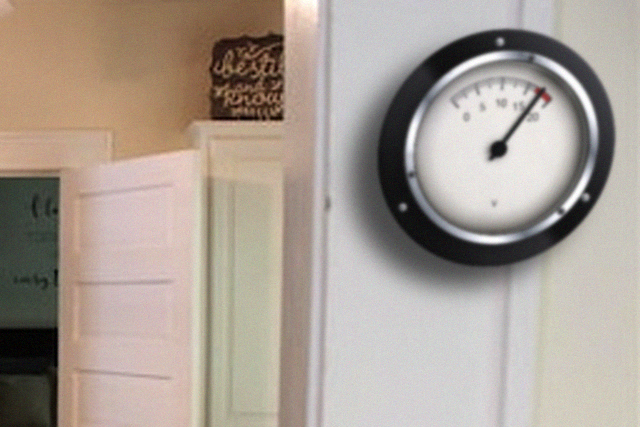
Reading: 17.5 V
